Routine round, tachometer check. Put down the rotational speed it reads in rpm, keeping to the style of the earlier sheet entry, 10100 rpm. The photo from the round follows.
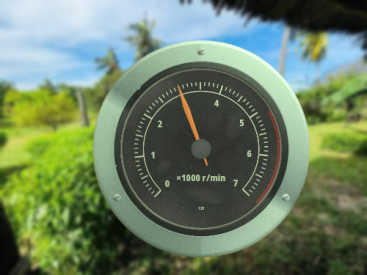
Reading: 3000 rpm
